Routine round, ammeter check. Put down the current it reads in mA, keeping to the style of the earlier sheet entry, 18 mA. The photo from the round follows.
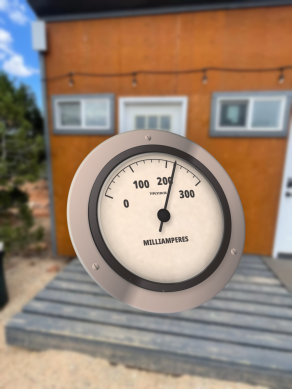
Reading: 220 mA
